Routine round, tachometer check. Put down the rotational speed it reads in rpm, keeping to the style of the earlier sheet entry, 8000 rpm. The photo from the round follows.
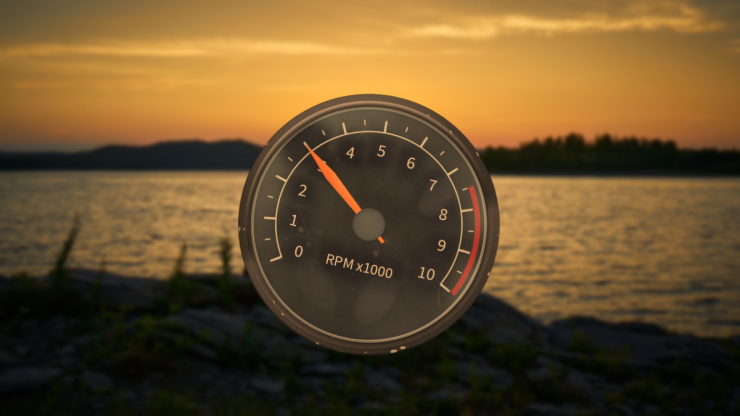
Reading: 3000 rpm
